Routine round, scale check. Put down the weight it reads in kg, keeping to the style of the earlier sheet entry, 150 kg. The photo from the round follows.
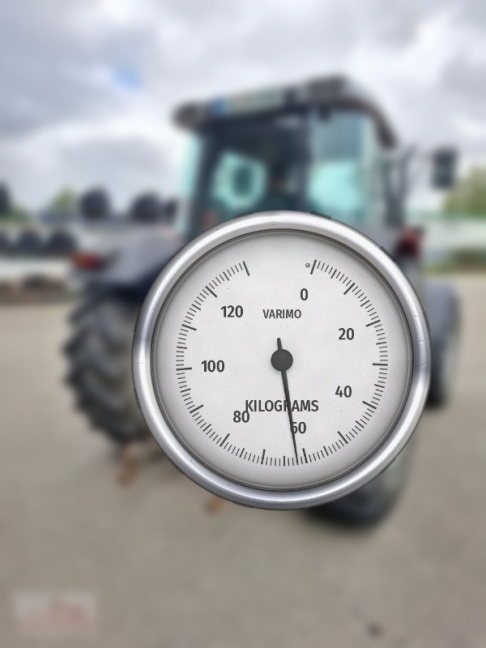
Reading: 62 kg
